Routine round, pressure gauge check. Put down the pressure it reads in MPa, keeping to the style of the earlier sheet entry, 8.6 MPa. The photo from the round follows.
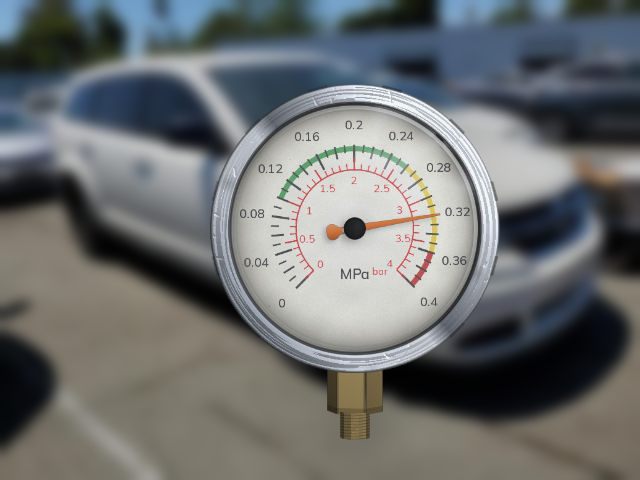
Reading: 0.32 MPa
